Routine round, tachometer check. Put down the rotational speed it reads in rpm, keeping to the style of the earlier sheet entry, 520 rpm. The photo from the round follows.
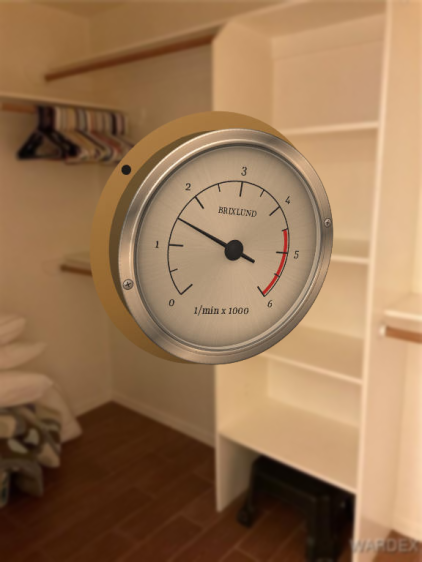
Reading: 1500 rpm
